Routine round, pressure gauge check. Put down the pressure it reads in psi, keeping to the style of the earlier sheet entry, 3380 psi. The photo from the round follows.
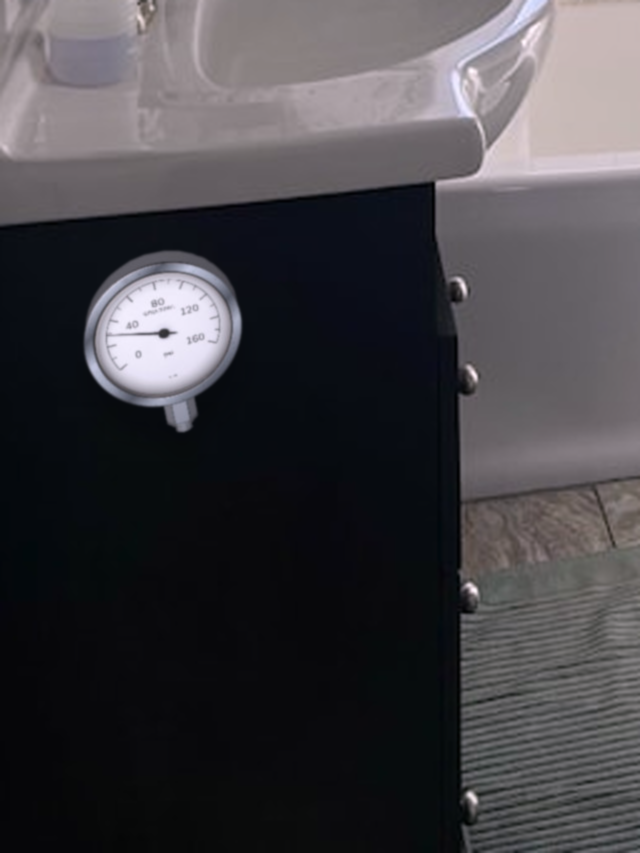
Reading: 30 psi
